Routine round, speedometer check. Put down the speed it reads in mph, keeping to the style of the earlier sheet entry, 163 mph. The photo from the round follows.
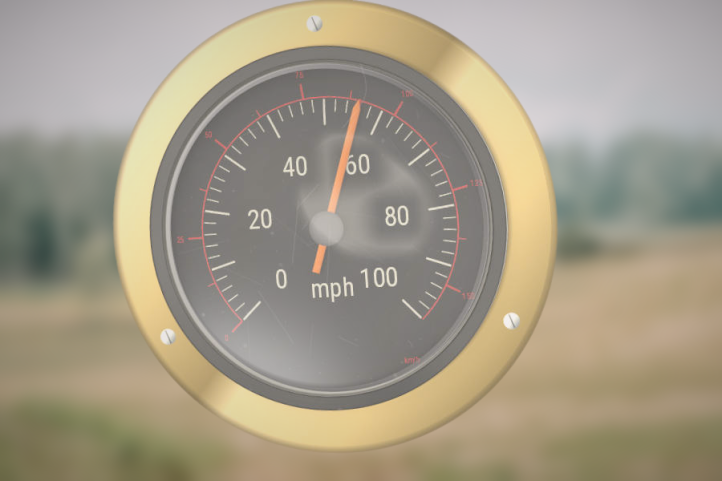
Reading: 56 mph
